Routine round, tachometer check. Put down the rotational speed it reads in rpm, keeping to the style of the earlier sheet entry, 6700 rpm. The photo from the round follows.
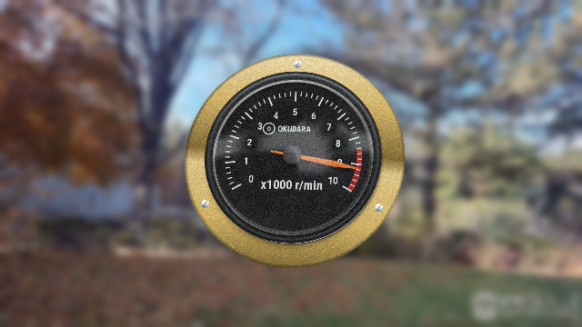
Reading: 9200 rpm
